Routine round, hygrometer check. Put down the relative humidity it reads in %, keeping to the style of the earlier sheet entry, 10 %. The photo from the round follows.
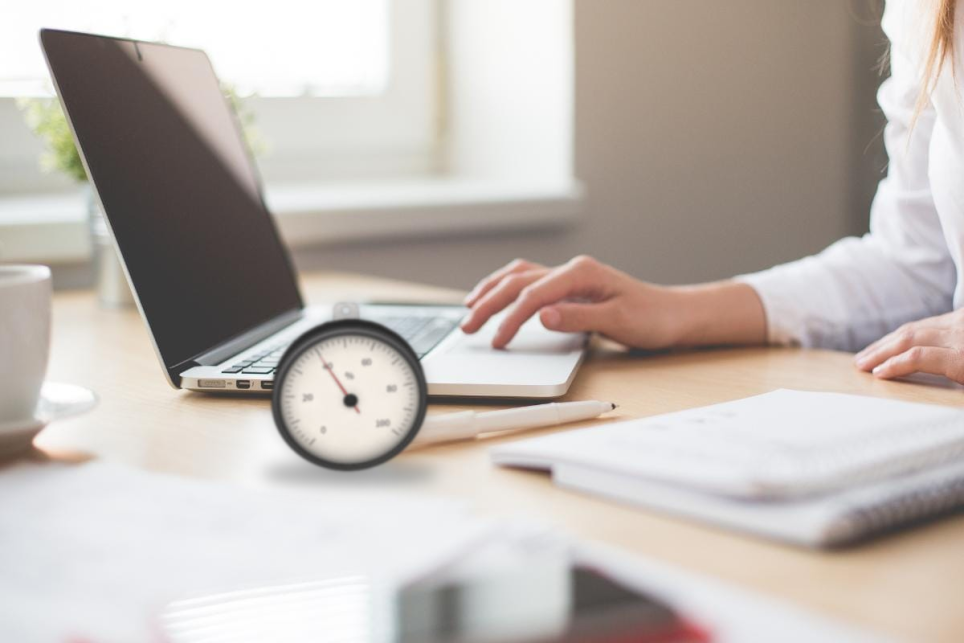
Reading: 40 %
